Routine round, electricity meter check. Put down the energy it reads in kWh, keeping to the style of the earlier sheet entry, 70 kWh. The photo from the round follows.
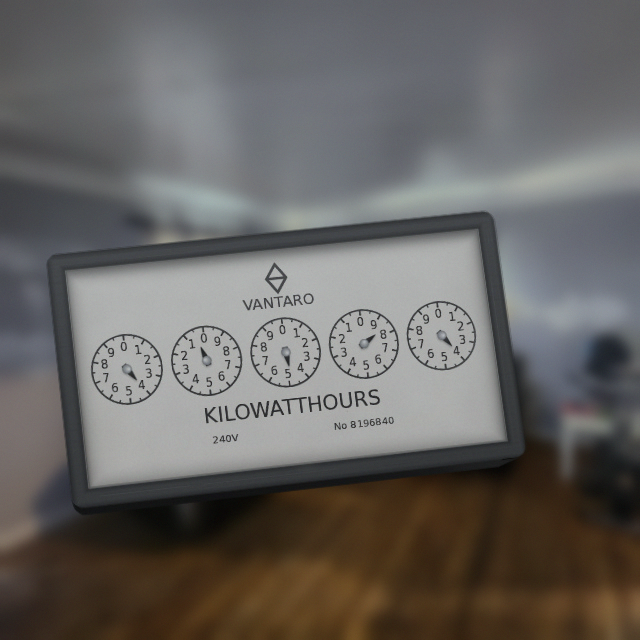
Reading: 40484 kWh
